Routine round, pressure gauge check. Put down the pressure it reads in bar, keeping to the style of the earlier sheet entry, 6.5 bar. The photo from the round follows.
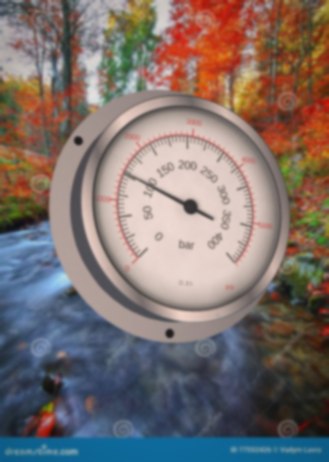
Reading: 100 bar
